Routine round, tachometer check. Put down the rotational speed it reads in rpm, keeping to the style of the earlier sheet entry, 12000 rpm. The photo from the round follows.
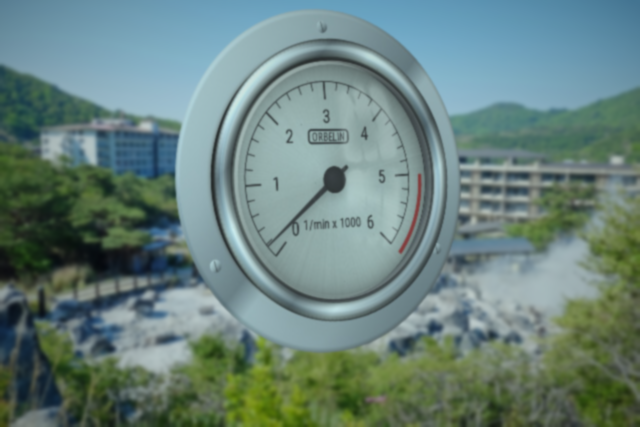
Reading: 200 rpm
